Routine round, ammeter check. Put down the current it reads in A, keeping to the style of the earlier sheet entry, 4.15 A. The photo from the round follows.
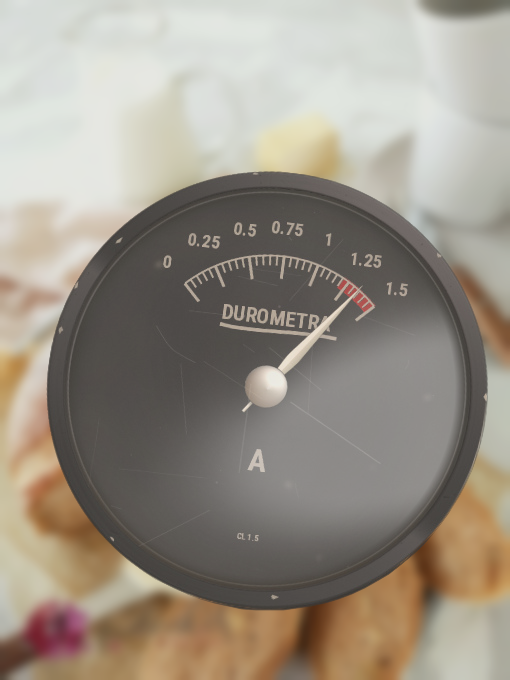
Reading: 1.35 A
